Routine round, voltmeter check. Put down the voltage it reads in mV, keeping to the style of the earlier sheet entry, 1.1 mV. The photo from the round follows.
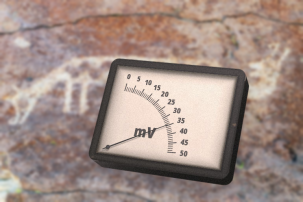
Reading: 35 mV
